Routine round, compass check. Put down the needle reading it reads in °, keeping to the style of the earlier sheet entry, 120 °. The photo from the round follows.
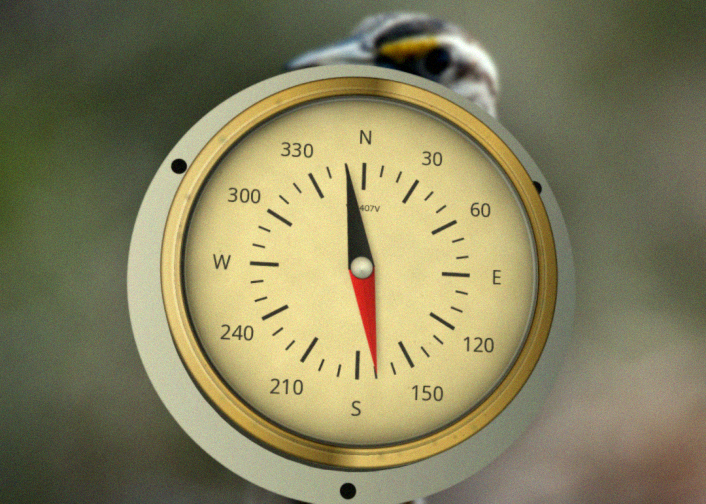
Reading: 170 °
